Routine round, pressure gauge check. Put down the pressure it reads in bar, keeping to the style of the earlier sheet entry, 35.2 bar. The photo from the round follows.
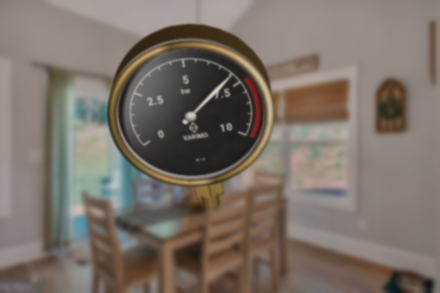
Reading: 7 bar
